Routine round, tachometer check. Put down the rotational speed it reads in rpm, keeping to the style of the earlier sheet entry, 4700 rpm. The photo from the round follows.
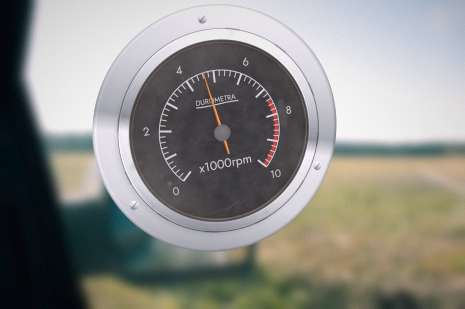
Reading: 4600 rpm
